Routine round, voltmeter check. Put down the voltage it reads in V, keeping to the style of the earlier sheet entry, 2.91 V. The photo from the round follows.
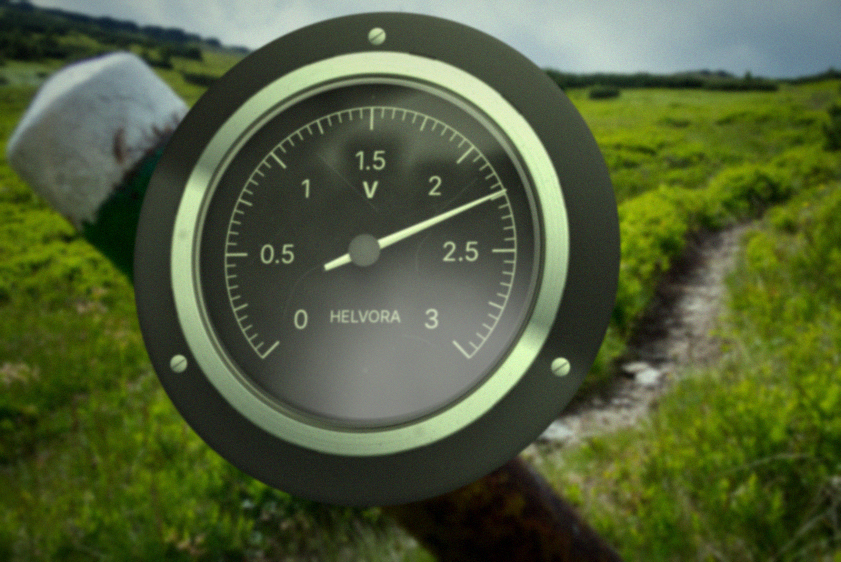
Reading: 2.25 V
